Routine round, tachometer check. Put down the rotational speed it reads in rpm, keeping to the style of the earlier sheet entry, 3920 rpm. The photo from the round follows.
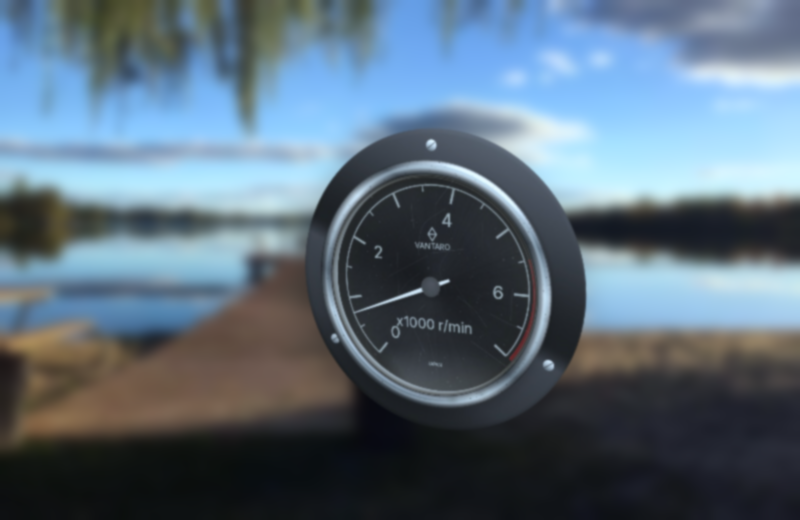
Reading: 750 rpm
